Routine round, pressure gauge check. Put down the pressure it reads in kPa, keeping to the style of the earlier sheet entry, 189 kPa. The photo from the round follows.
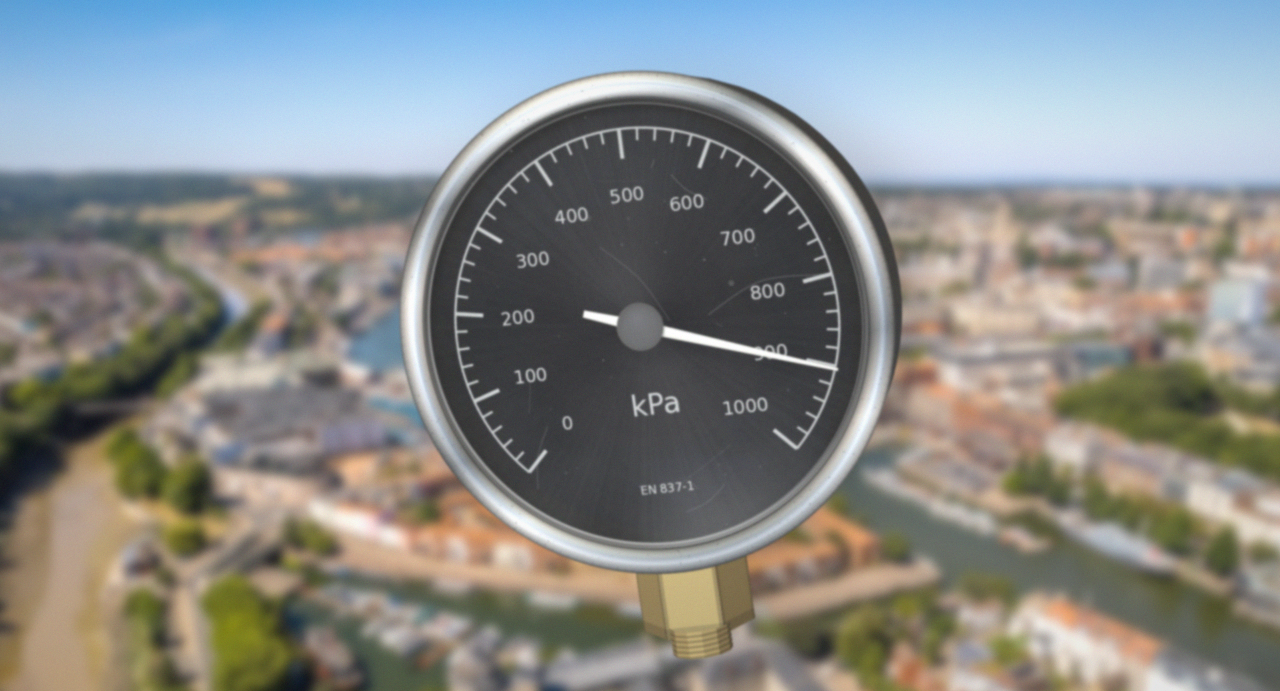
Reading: 900 kPa
